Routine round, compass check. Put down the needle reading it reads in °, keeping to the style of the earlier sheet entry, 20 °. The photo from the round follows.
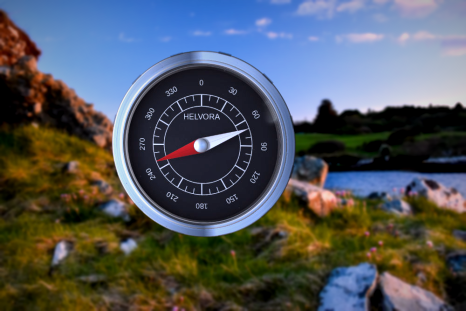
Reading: 250 °
